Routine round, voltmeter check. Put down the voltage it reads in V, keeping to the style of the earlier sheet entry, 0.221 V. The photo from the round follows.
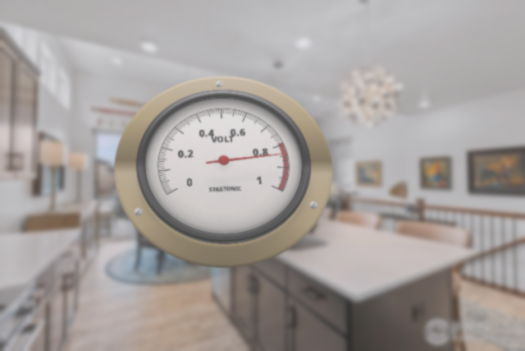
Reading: 0.85 V
